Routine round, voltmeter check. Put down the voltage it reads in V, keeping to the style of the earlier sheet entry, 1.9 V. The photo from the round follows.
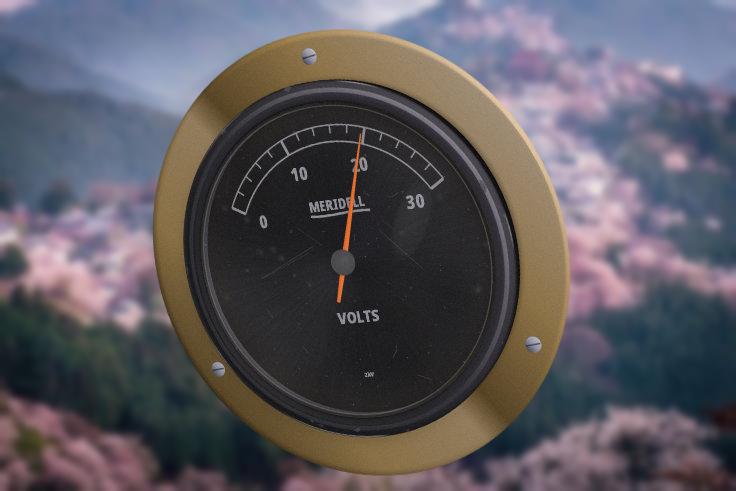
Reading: 20 V
